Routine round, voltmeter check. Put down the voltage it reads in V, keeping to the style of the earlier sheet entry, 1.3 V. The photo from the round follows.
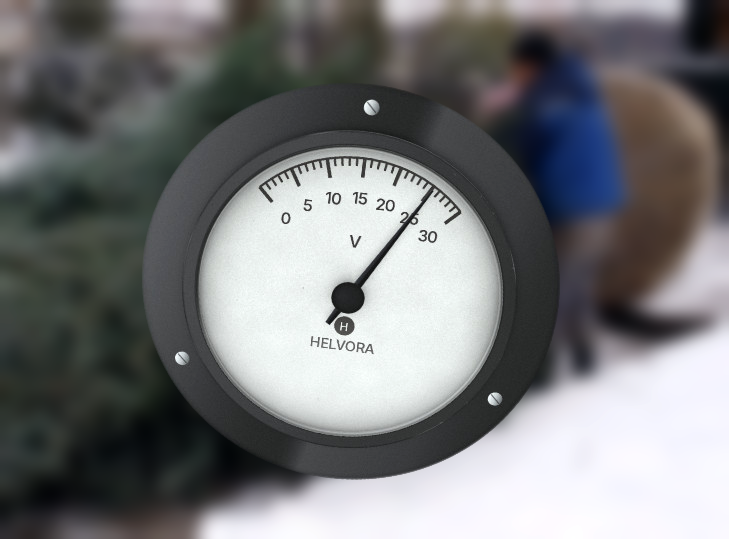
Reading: 25 V
